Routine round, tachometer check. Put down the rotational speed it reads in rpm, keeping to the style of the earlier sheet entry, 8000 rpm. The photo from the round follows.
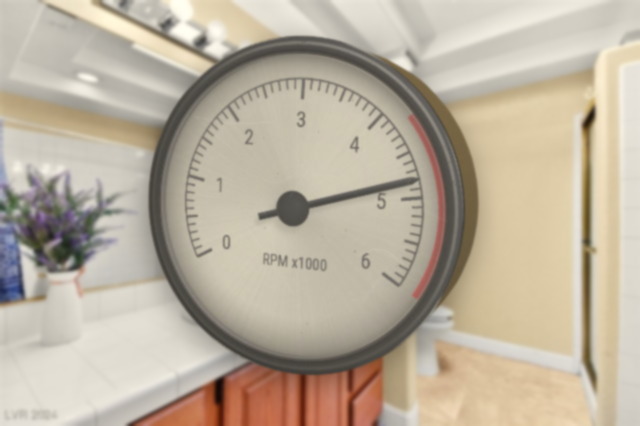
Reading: 4800 rpm
